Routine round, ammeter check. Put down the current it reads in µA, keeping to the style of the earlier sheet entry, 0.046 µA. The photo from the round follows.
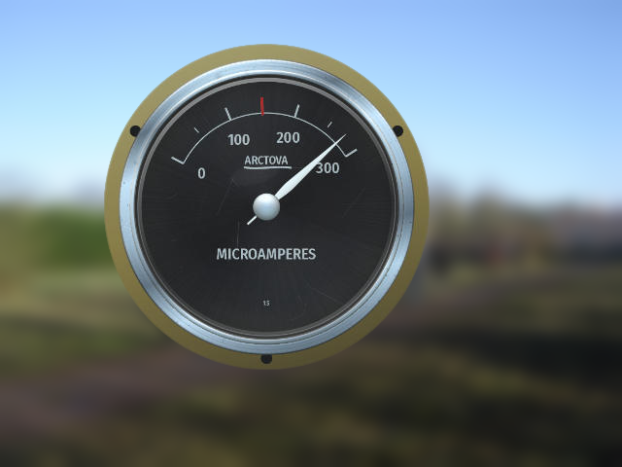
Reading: 275 µA
